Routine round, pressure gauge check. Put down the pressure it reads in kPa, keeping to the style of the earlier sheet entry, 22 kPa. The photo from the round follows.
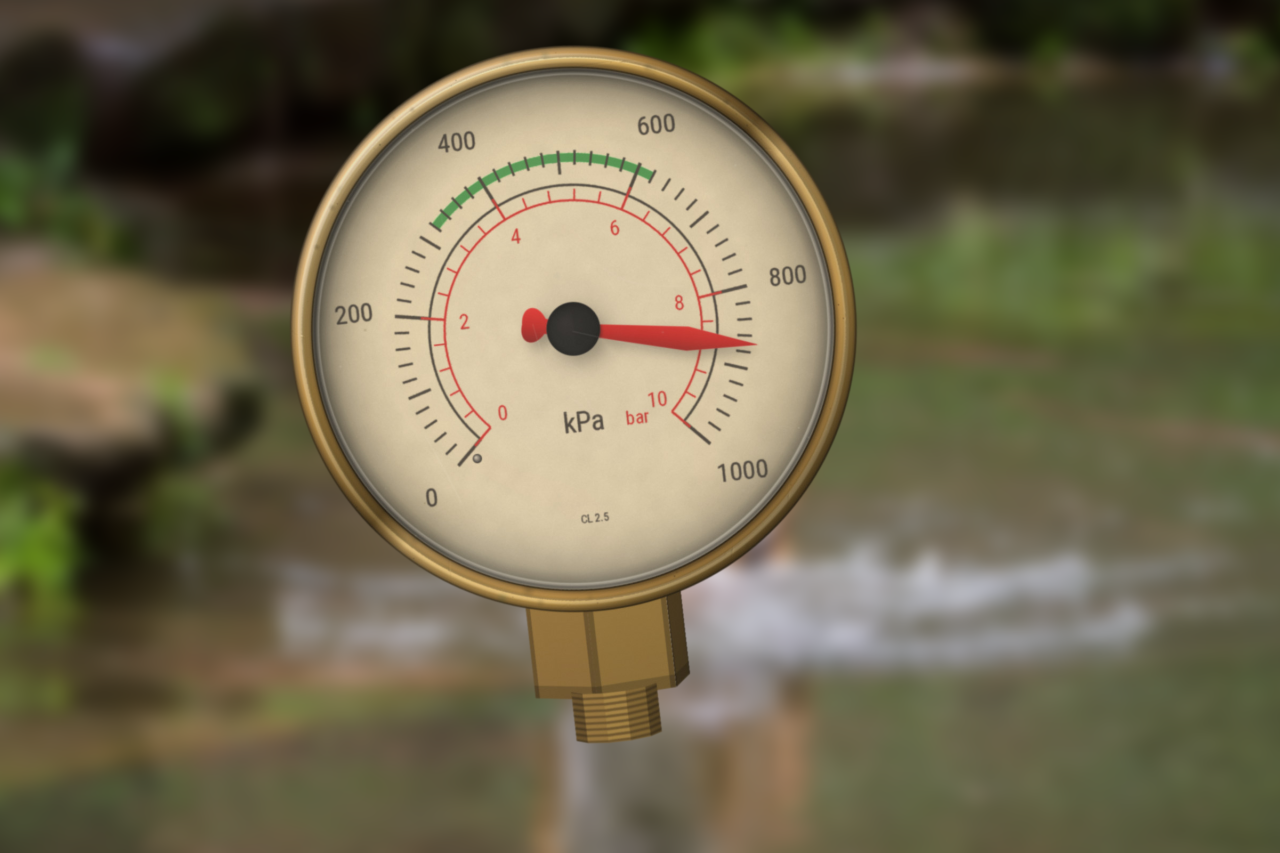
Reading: 870 kPa
